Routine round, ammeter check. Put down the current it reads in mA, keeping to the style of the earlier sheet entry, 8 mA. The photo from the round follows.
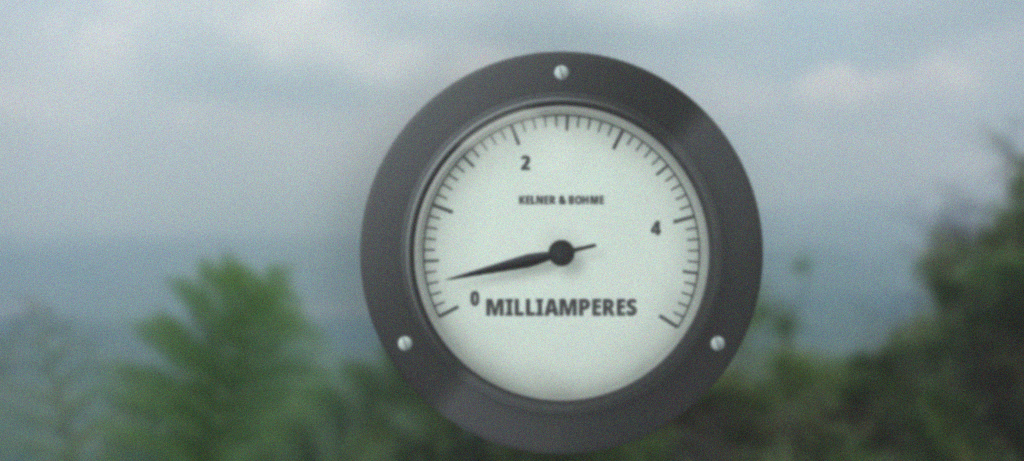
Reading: 0.3 mA
